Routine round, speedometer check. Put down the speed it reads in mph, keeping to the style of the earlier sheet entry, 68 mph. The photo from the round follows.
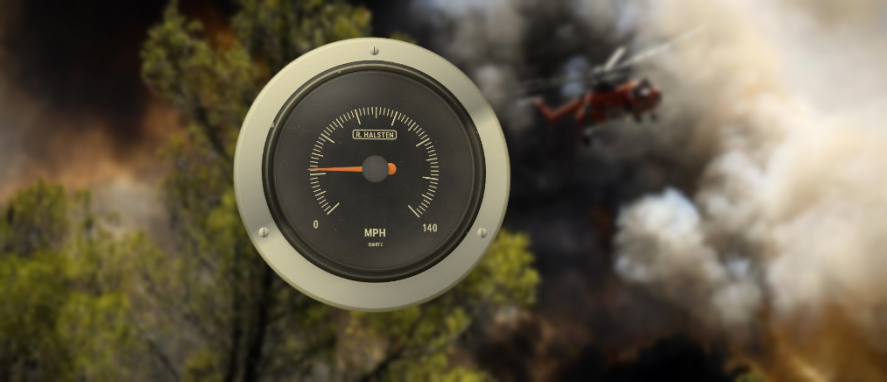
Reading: 22 mph
